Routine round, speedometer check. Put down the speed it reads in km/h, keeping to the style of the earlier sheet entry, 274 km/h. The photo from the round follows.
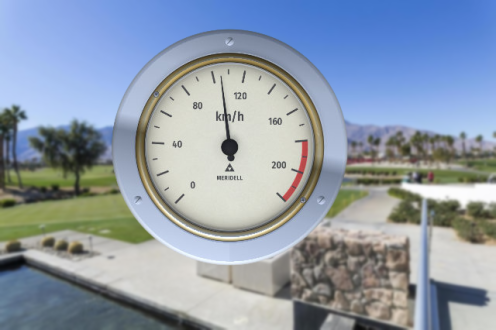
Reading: 105 km/h
